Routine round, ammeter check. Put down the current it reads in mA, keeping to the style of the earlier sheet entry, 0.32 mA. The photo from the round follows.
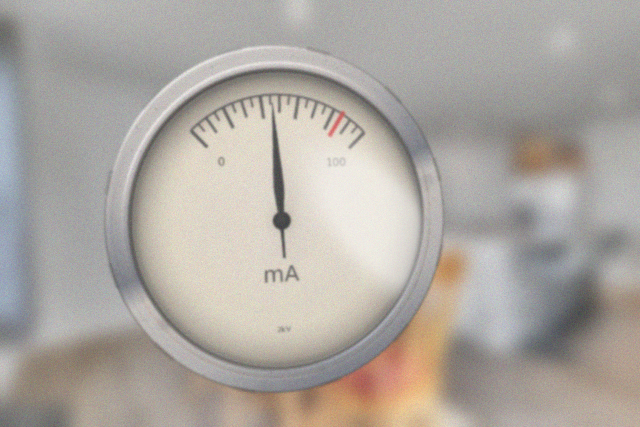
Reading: 45 mA
